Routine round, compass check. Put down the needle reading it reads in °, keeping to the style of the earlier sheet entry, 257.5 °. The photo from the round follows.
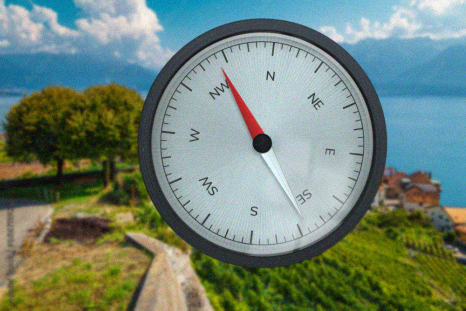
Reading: 325 °
